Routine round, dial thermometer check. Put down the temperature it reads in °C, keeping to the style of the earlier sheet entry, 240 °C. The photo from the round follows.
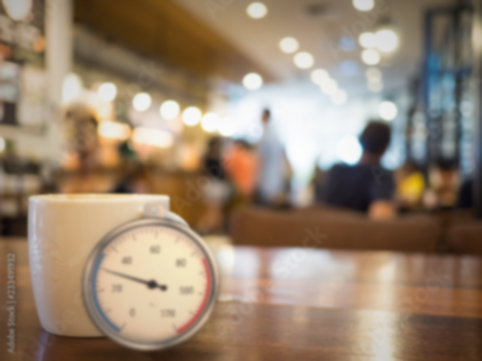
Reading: 30 °C
